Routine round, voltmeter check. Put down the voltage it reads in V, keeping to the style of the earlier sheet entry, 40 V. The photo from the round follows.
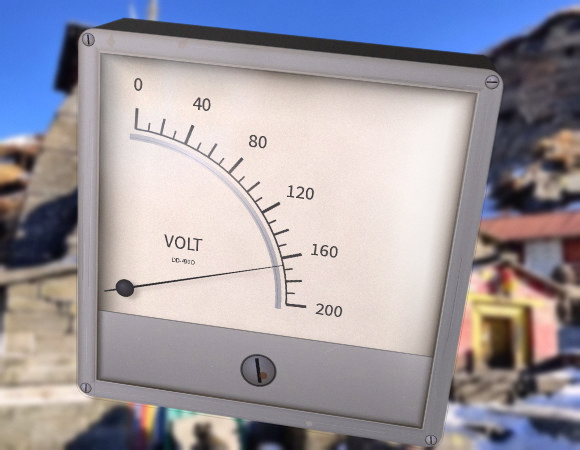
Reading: 165 V
